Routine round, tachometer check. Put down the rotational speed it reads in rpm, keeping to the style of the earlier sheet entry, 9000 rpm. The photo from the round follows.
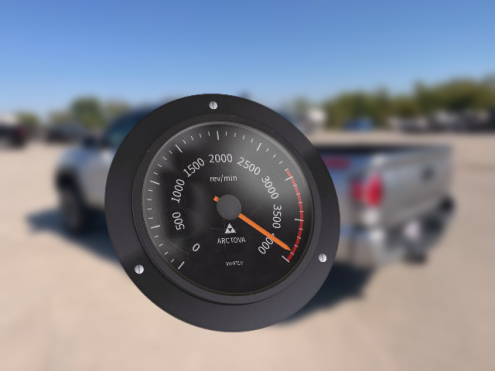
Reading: 3900 rpm
